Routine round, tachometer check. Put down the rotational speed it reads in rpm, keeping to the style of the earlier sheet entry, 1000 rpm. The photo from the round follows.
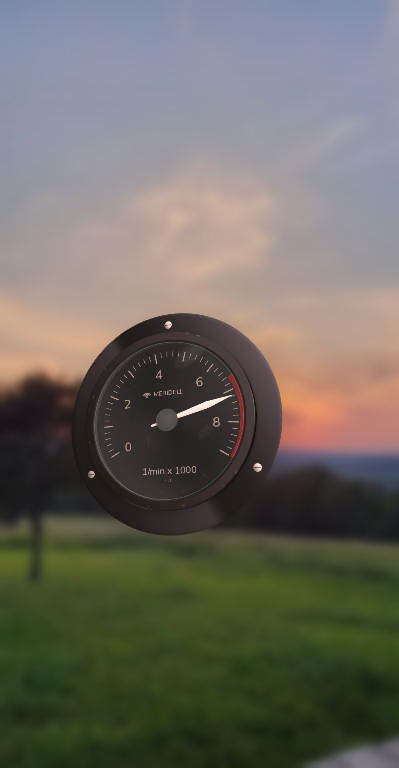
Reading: 7200 rpm
